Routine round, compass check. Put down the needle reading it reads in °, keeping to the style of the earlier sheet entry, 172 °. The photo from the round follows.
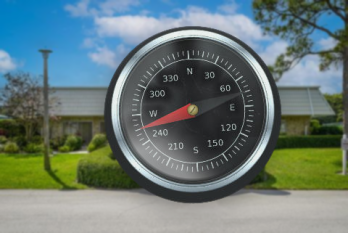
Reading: 255 °
